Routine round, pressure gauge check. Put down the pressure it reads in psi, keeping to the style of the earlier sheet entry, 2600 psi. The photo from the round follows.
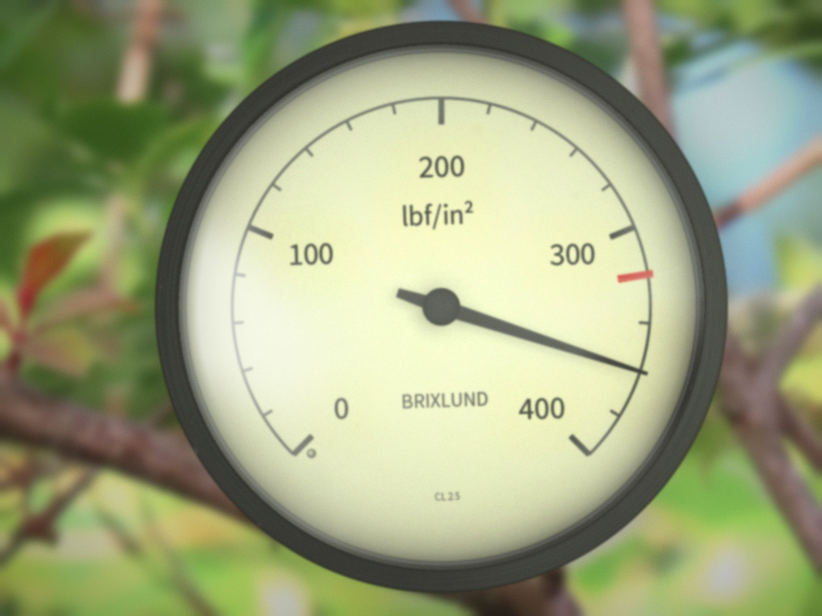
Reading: 360 psi
